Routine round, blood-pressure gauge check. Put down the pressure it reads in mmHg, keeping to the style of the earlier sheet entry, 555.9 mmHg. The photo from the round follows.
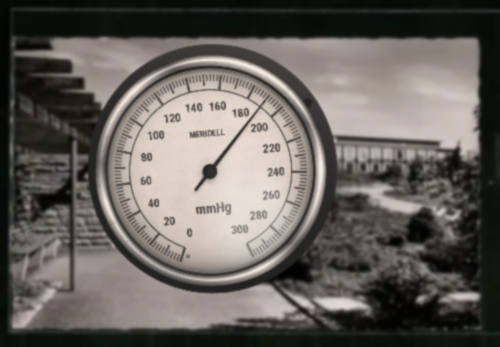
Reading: 190 mmHg
